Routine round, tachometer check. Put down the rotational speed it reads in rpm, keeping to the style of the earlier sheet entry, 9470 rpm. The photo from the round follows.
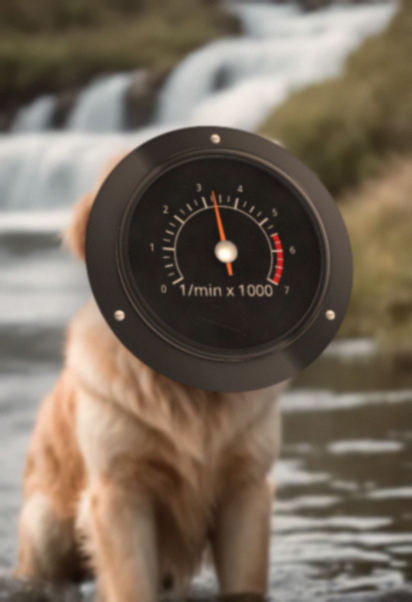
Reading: 3250 rpm
